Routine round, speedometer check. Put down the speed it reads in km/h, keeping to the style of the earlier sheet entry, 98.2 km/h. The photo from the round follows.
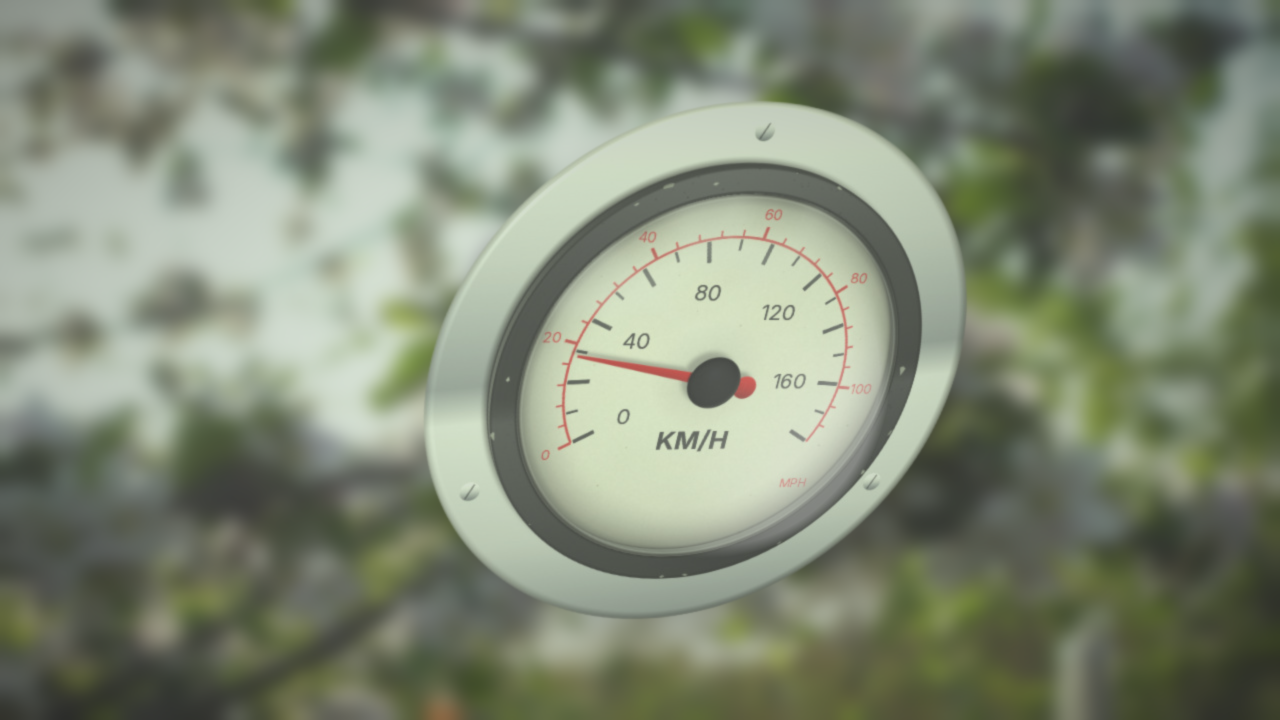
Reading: 30 km/h
